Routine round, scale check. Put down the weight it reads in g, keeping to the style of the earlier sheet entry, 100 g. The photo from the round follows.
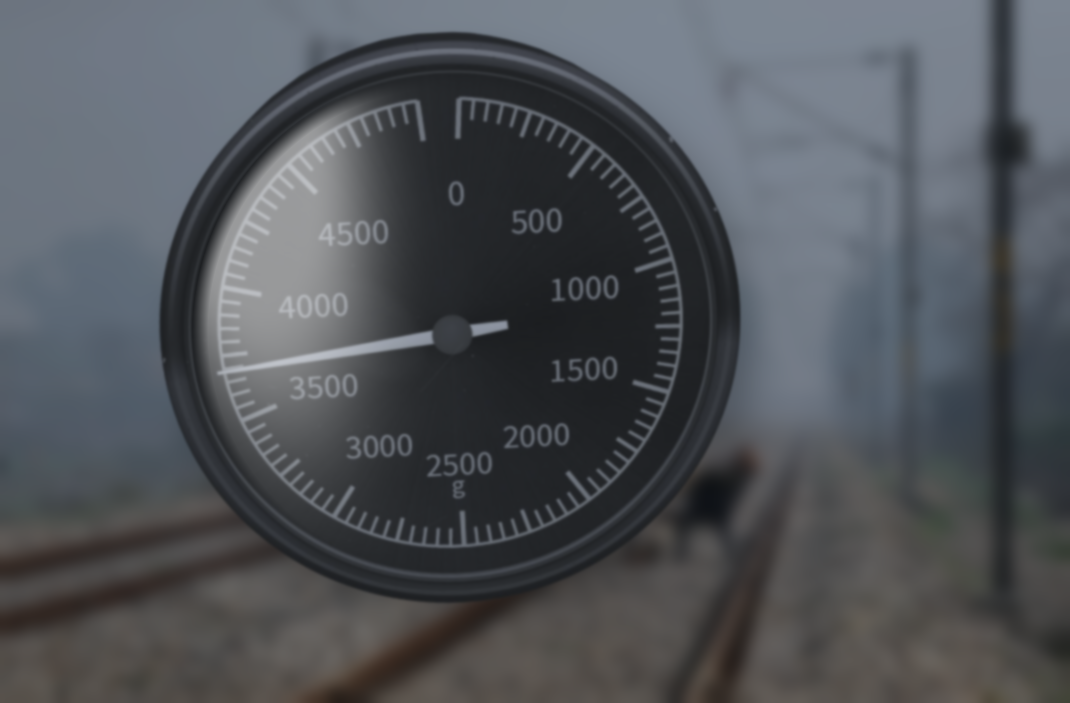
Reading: 3700 g
